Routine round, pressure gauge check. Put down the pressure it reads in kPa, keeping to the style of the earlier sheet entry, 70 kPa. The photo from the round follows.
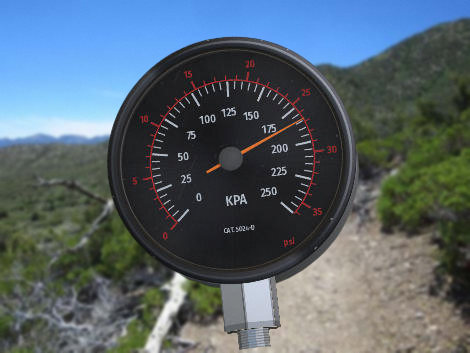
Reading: 185 kPa
